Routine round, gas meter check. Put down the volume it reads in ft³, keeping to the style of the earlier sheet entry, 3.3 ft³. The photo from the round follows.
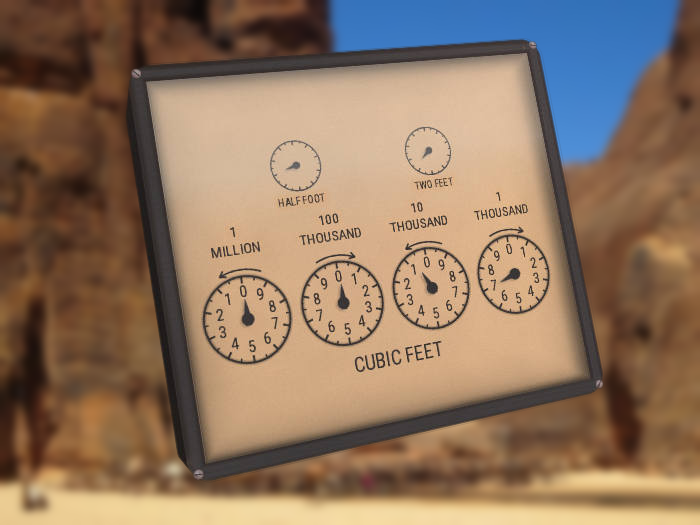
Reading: 700 ft³
